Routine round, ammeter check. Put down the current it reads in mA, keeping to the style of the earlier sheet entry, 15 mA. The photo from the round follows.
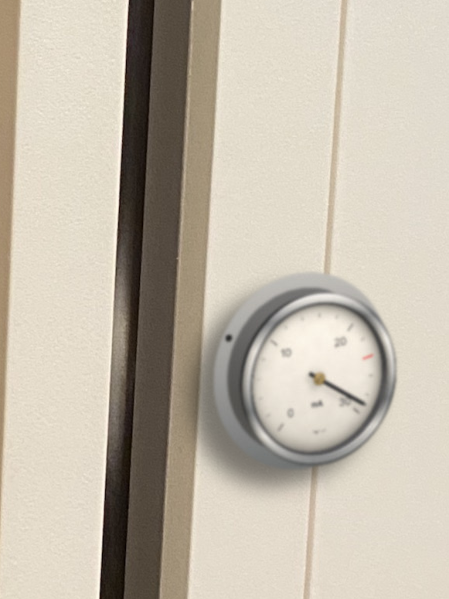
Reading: 29 mA
